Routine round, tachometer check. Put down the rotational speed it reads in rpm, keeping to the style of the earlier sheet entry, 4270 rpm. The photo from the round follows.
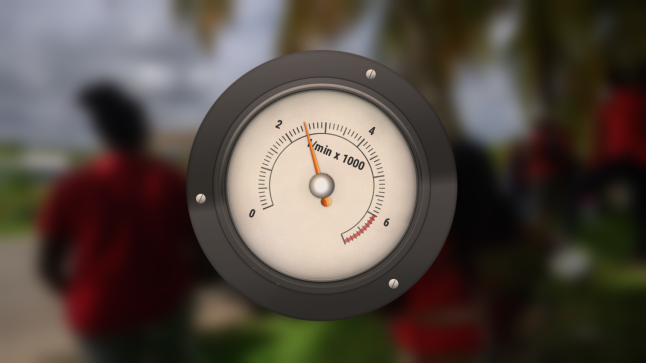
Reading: 2500 rpm
